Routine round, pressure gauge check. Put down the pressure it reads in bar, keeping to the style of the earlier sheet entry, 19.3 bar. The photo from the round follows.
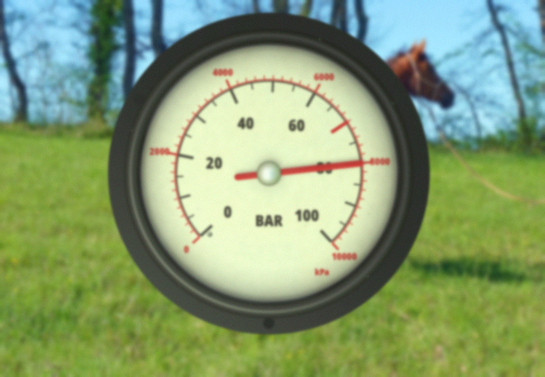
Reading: 80 bar
